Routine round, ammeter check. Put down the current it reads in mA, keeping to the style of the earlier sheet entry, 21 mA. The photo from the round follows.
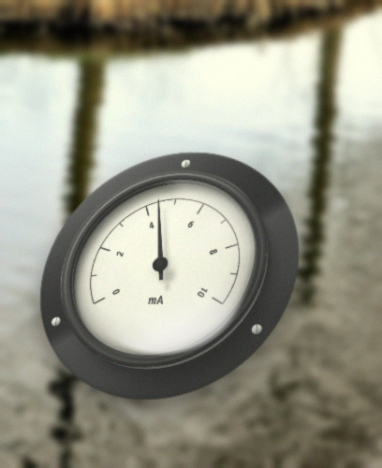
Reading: 4.5 mA
